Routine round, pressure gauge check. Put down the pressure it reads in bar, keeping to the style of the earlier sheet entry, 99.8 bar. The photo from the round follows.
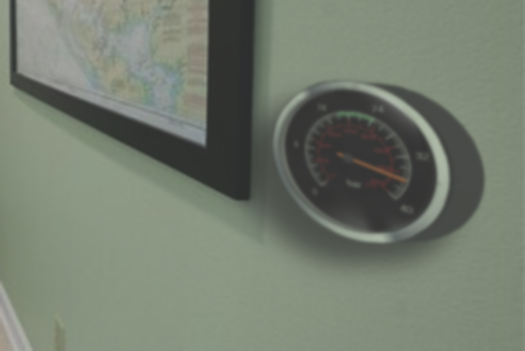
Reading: 36 bar
